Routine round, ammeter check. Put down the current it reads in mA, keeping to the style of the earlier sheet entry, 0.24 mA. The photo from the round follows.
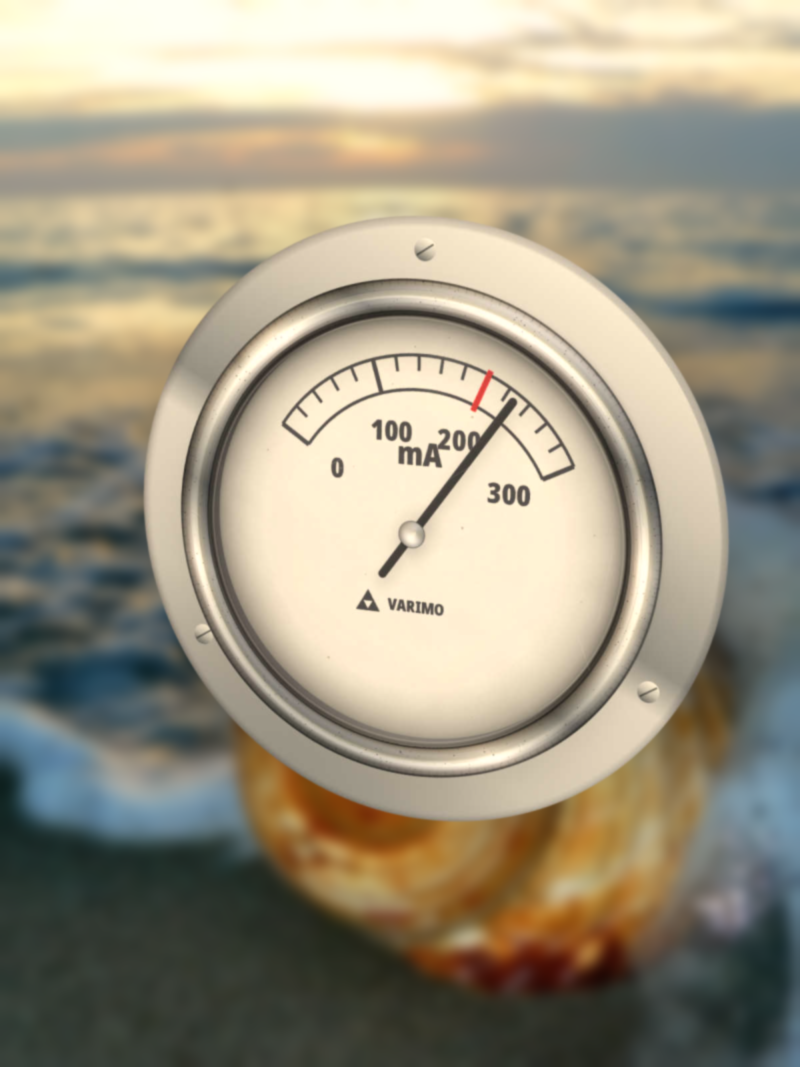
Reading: 230 mA
